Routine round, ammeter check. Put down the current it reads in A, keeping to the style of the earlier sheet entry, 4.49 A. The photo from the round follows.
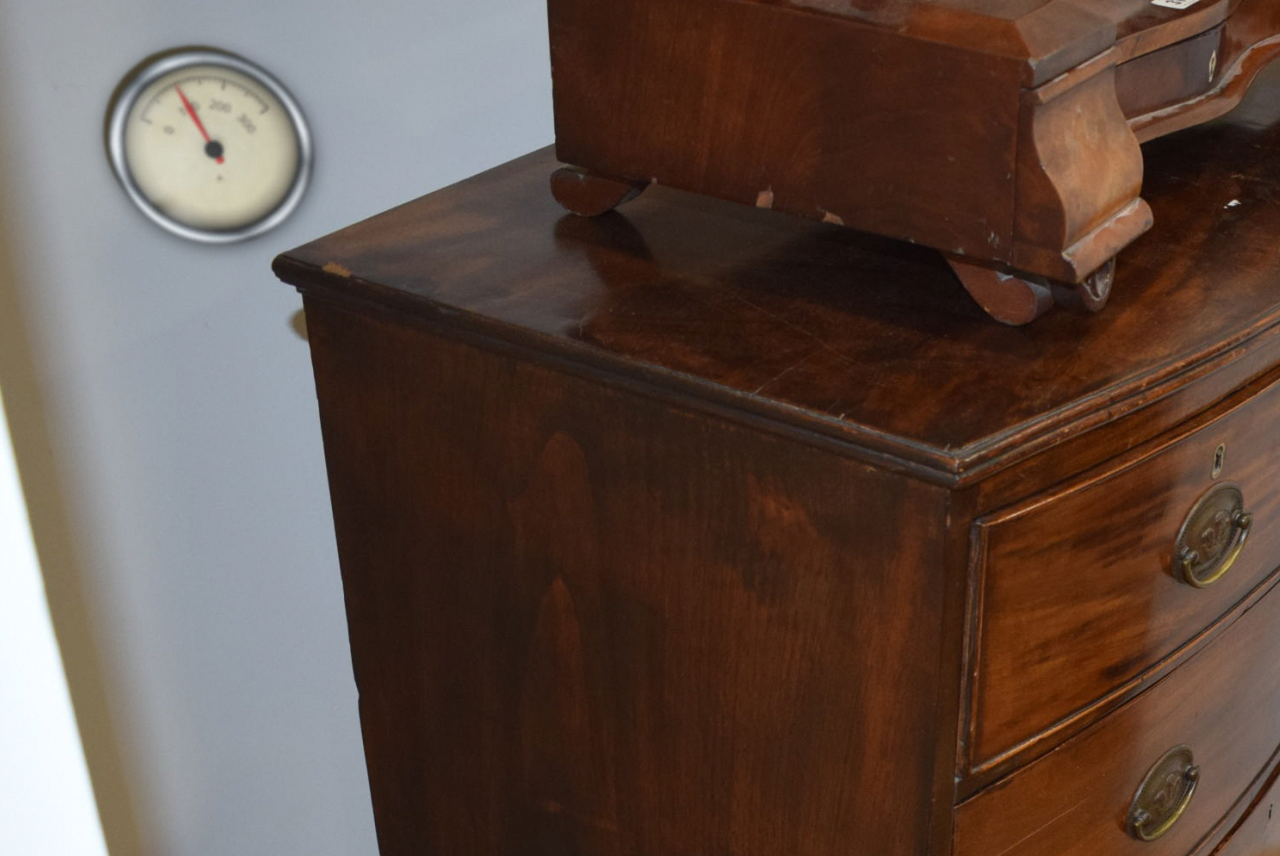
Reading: 100 A
